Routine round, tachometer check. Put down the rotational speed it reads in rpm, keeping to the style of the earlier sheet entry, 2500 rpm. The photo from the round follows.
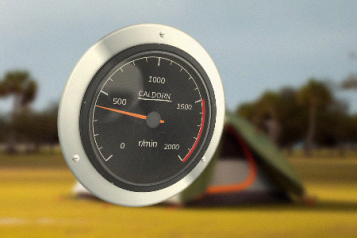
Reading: 400 rpm
